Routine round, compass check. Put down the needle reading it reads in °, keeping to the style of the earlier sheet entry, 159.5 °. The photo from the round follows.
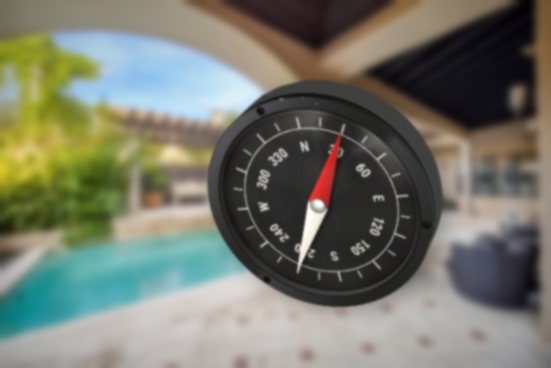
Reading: 30 °
